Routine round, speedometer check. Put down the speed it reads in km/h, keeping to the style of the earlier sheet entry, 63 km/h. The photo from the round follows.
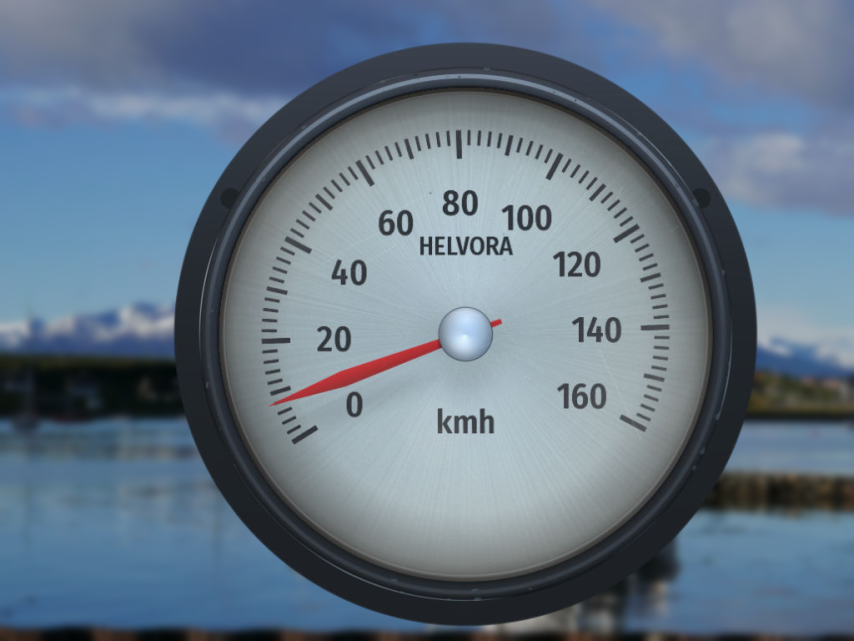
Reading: 8 km/h
